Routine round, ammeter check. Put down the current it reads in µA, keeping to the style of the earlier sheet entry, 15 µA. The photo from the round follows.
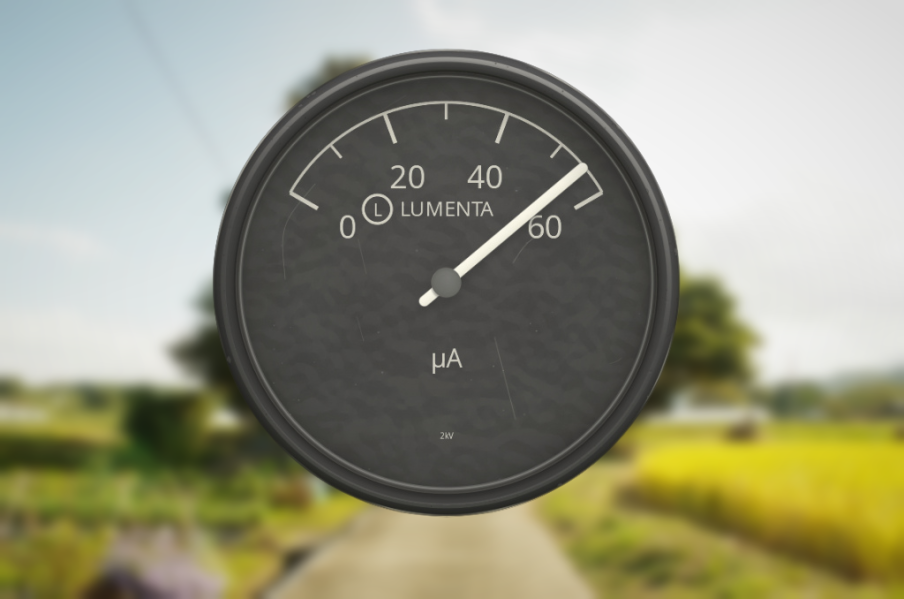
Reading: 55 µA
